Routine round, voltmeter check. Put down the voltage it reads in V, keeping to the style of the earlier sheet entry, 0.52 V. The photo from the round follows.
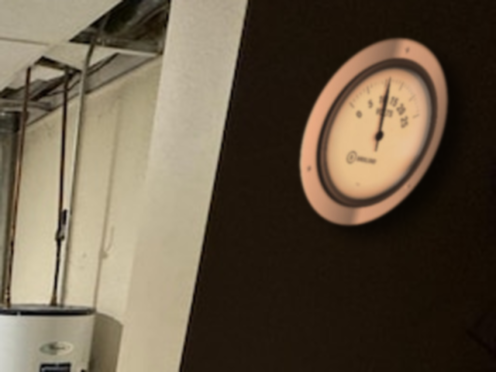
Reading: 10 V
